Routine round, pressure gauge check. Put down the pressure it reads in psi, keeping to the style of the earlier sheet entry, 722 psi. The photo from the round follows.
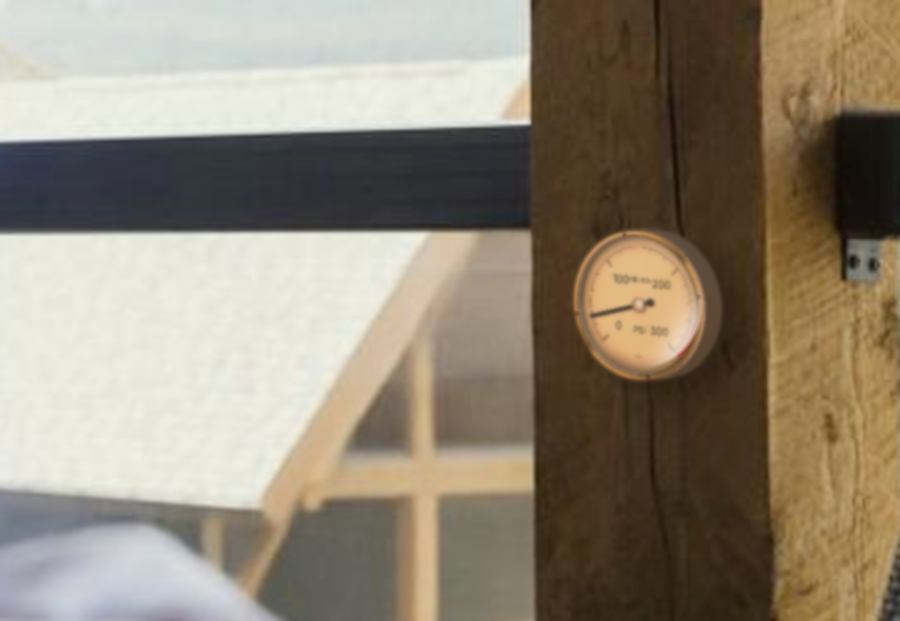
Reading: 30 psi
